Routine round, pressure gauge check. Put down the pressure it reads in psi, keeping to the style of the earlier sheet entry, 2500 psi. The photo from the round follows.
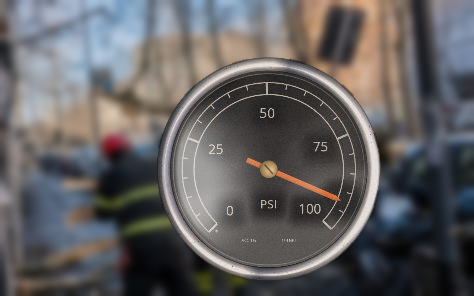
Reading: 92.5 psi
